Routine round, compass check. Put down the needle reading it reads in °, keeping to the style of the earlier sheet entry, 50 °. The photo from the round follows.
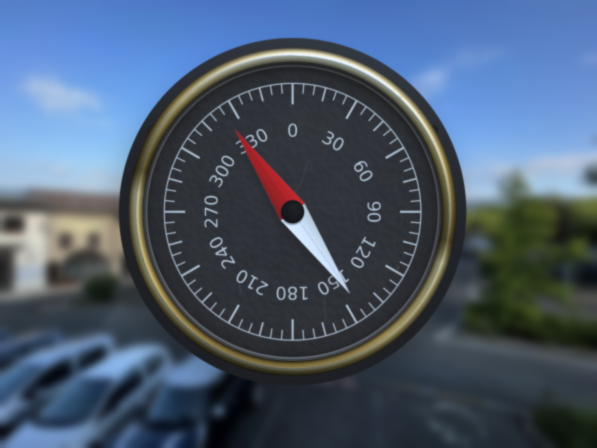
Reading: 325 °
